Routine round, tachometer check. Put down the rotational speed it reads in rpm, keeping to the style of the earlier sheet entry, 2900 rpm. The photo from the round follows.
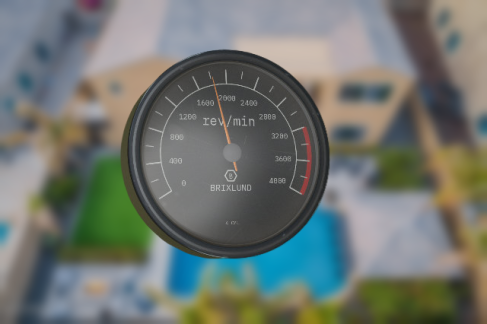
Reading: 1800 rpm
